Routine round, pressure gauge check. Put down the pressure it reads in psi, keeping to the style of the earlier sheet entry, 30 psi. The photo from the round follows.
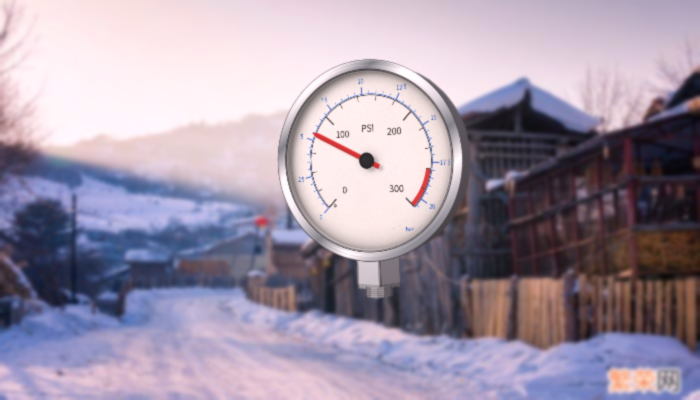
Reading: 80 psi
